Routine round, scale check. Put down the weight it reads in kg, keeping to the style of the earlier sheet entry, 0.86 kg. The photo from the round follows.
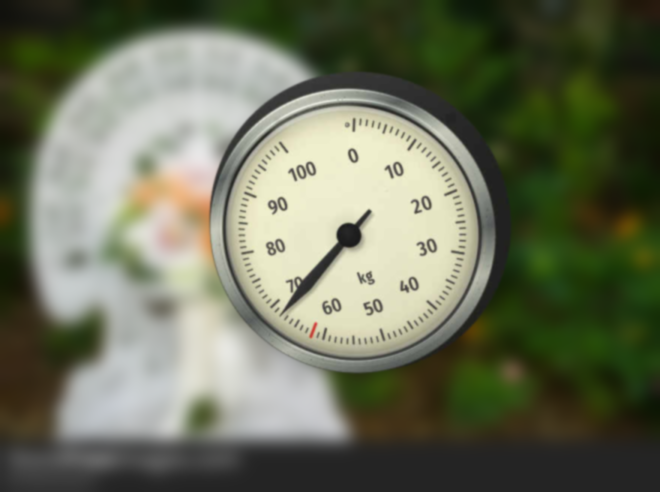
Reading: 68 kg
